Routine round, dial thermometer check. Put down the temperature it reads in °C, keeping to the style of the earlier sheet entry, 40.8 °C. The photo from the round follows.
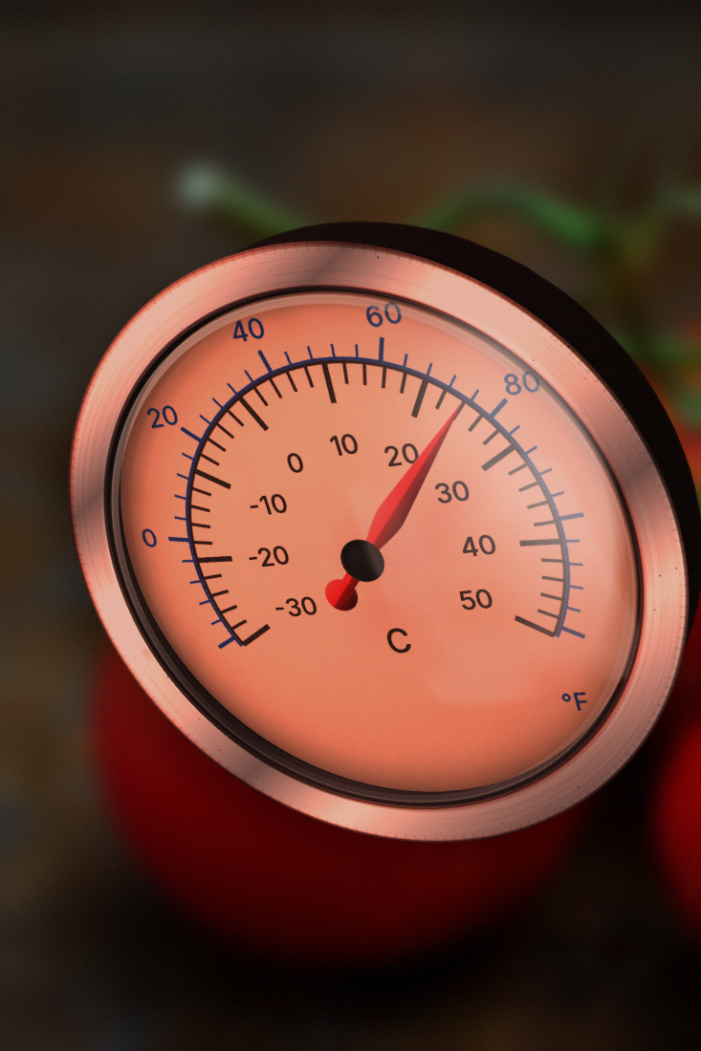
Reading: 24 °C
